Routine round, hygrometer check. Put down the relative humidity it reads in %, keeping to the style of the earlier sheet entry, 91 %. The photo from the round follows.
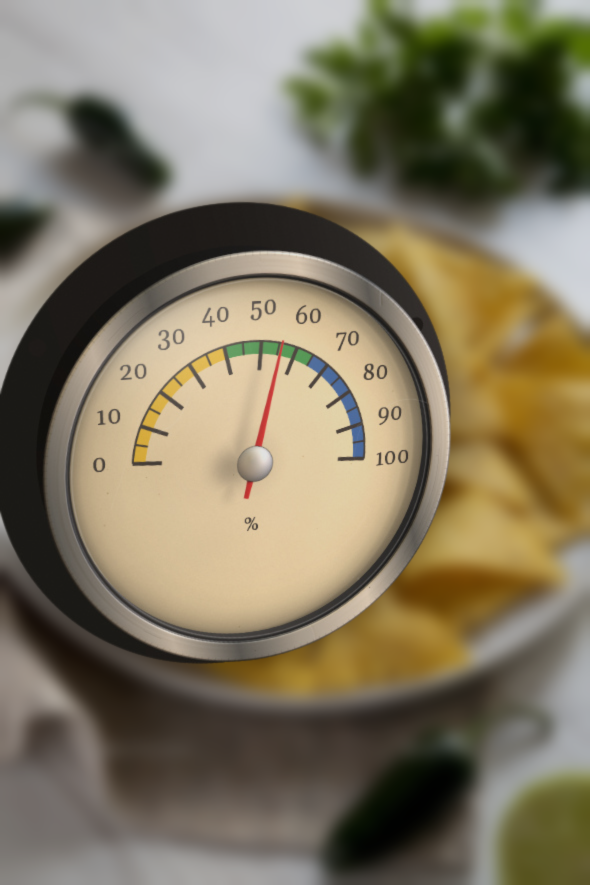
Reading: 55 %
